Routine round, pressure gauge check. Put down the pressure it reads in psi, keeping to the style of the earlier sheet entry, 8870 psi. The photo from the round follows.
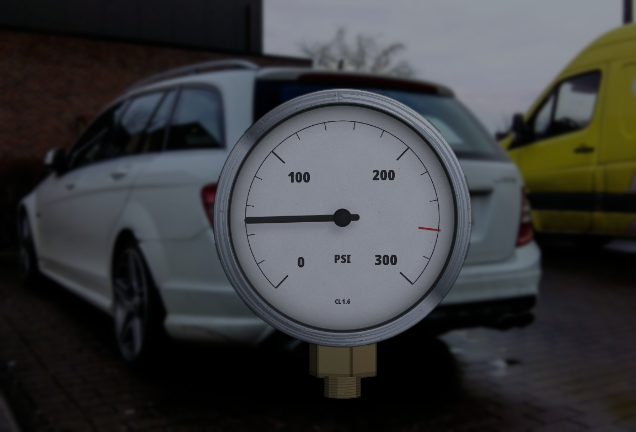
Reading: 50 psi
